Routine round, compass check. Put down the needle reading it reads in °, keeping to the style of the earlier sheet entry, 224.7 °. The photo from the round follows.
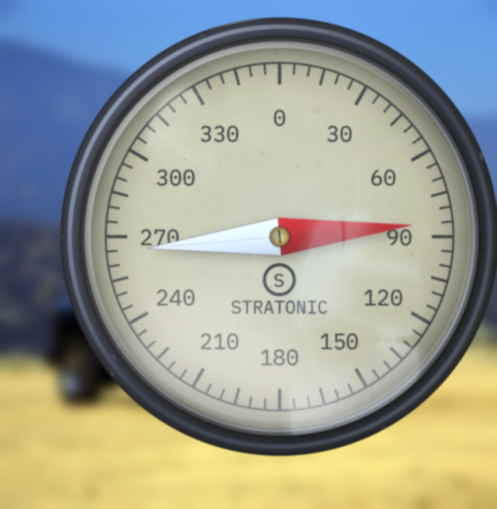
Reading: 85 °
